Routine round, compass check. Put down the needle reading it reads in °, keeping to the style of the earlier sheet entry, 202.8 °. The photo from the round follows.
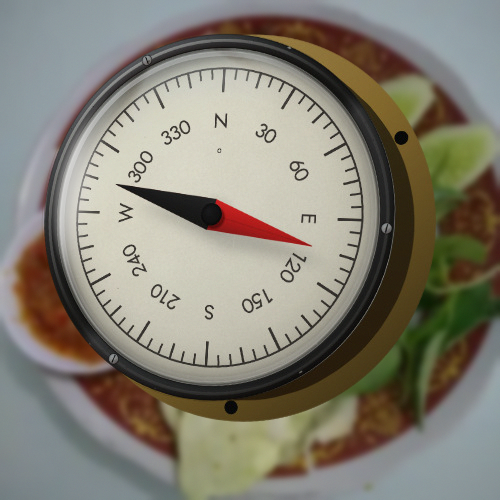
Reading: 105 °
